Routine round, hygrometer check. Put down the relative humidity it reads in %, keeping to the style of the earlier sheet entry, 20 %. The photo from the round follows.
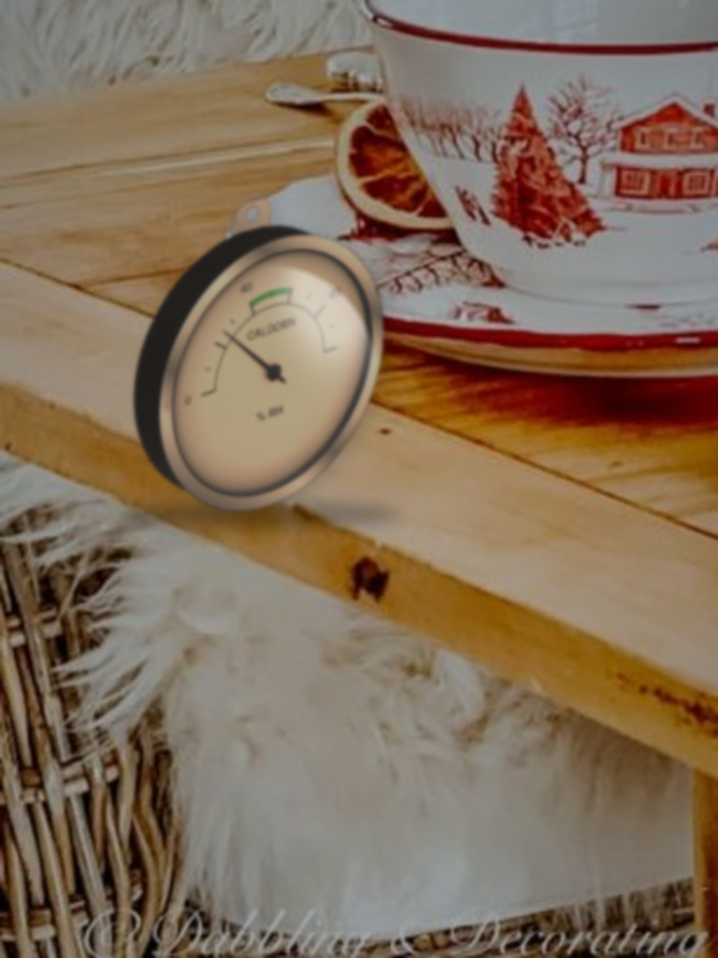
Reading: 25 %
